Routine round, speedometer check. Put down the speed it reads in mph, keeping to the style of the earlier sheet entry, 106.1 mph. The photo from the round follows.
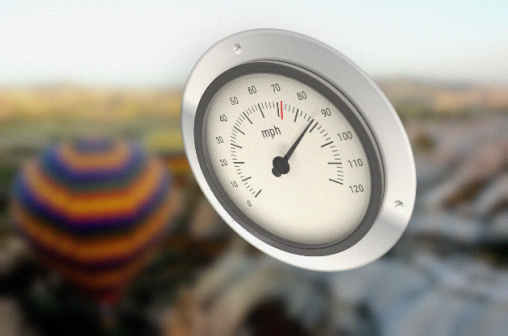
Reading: 88 mph
